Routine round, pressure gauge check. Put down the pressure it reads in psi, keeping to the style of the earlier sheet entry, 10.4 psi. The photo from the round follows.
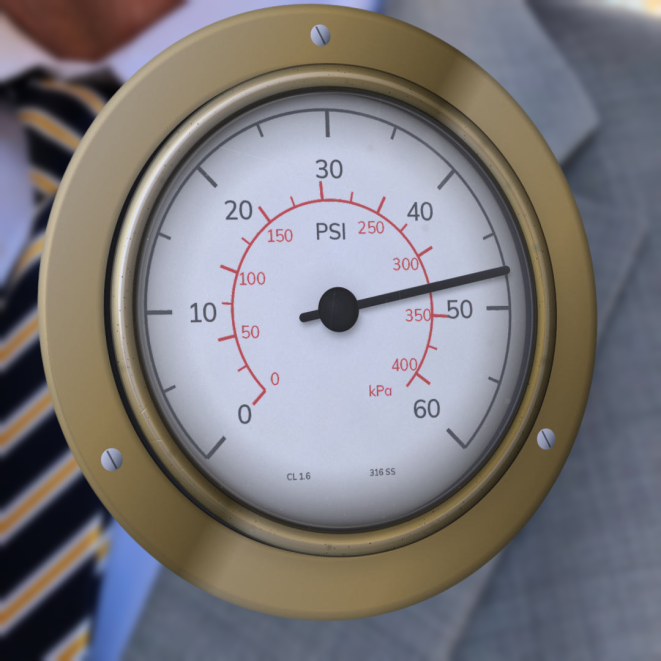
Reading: 47.5 psi
